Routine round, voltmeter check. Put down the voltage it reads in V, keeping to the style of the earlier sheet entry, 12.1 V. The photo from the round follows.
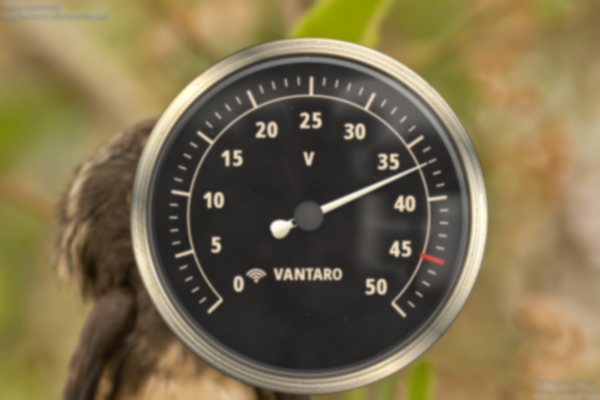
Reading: 37 V
